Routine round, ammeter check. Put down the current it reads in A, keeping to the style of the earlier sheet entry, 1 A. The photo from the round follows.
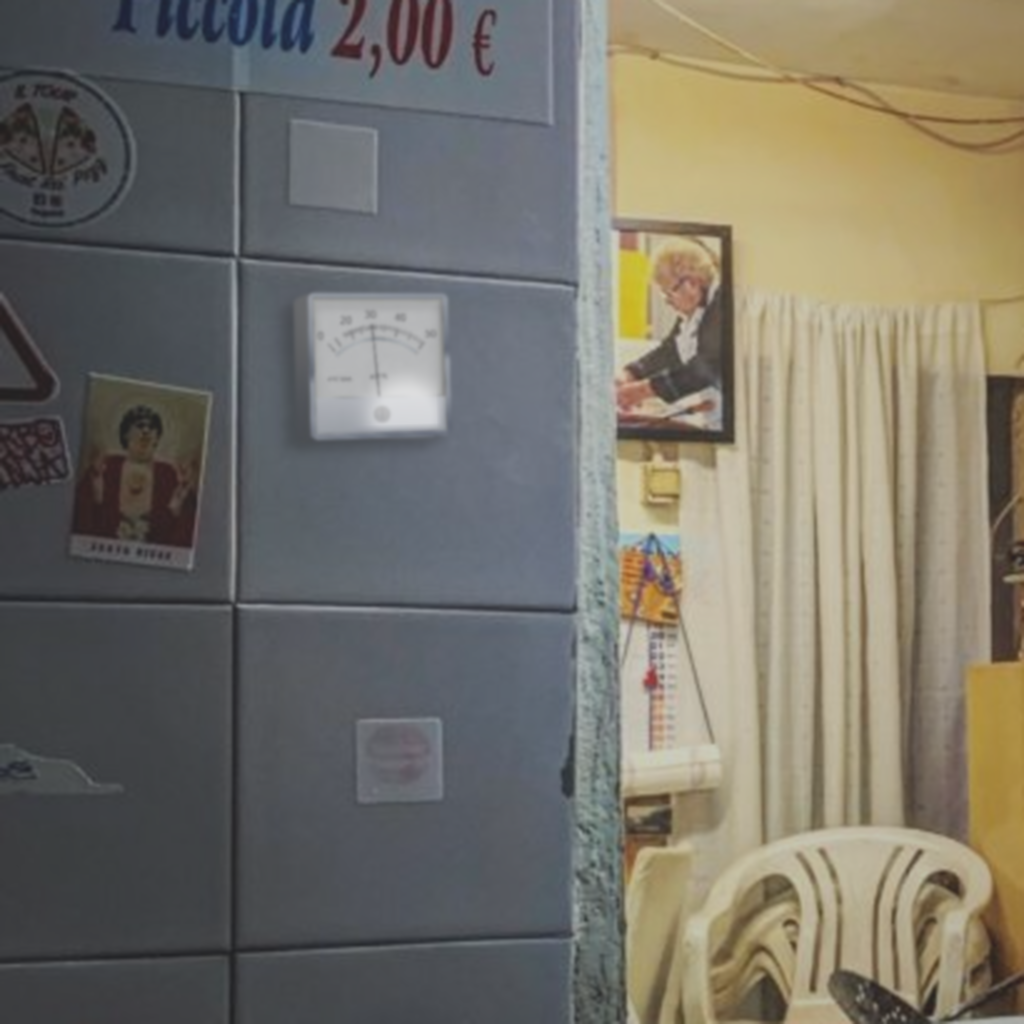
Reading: 30 A
